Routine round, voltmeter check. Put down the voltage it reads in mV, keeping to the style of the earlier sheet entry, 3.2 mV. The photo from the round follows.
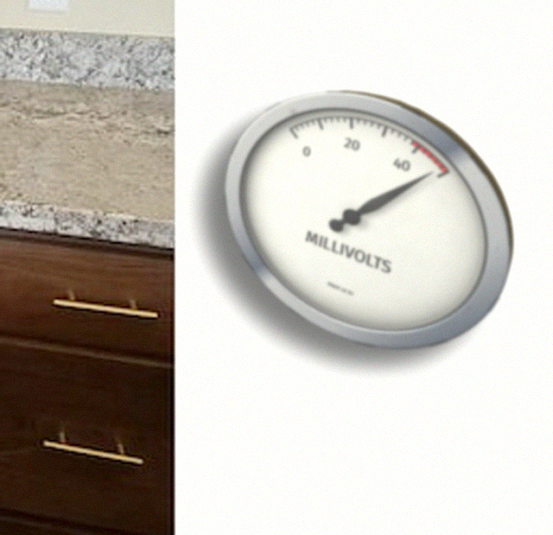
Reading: 48 mV
